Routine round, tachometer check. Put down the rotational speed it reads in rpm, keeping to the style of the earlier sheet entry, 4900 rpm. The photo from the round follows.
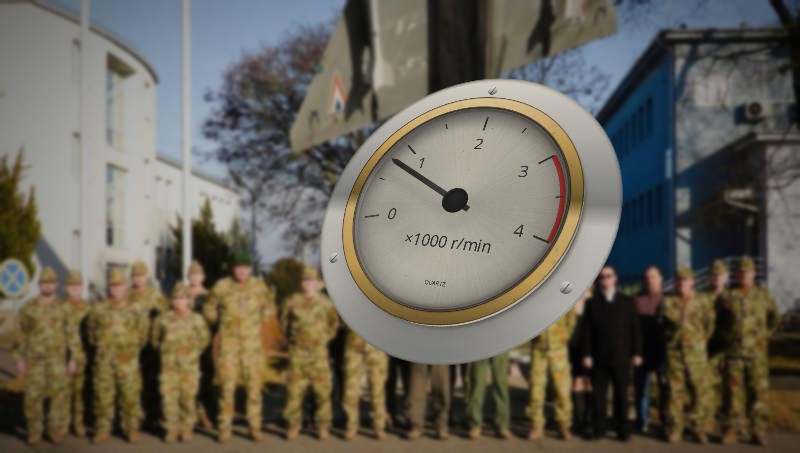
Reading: 750 rpm
